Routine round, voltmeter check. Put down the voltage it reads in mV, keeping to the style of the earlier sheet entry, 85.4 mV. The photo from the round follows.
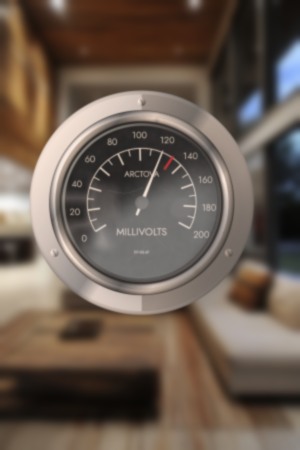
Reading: 120 mV
